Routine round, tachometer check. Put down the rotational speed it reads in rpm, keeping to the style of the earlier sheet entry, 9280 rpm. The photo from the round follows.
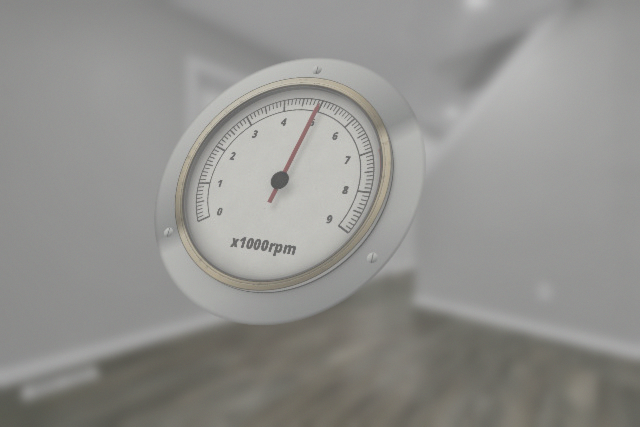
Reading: 5000 rpm
